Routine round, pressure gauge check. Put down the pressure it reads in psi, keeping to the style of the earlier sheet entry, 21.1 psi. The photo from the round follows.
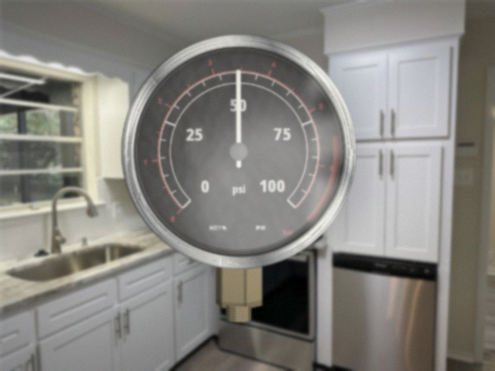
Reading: 50 psi
